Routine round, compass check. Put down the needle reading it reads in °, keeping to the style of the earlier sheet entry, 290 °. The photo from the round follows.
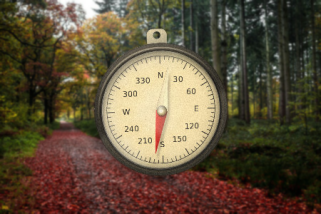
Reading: 190 °
